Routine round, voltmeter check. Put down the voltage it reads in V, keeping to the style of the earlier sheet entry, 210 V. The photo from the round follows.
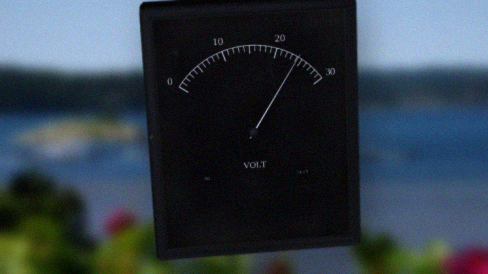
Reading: 24 V
